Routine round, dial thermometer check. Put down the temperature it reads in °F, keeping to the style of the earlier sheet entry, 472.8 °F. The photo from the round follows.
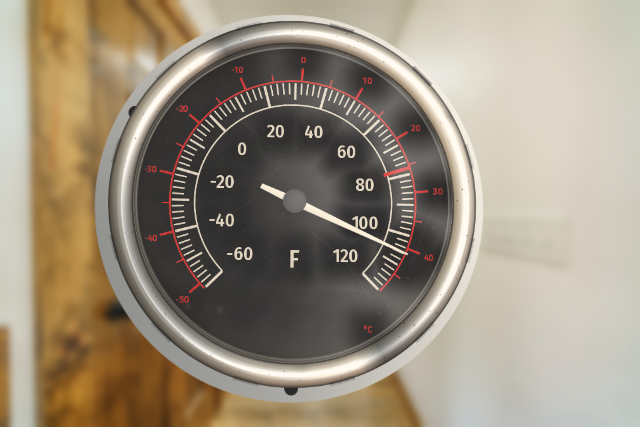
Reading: 106 °F
